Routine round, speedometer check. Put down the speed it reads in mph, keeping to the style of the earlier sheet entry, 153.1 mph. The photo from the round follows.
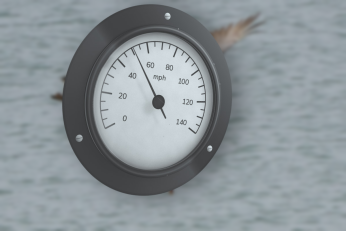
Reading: 50 mph
